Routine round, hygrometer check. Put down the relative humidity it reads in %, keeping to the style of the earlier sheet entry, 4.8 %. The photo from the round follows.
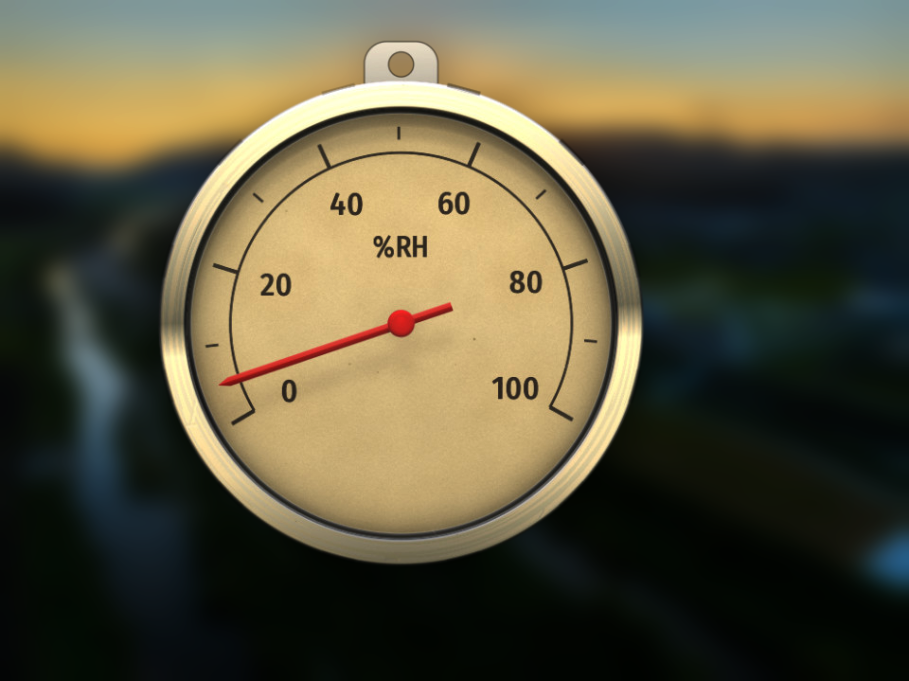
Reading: 5 %
